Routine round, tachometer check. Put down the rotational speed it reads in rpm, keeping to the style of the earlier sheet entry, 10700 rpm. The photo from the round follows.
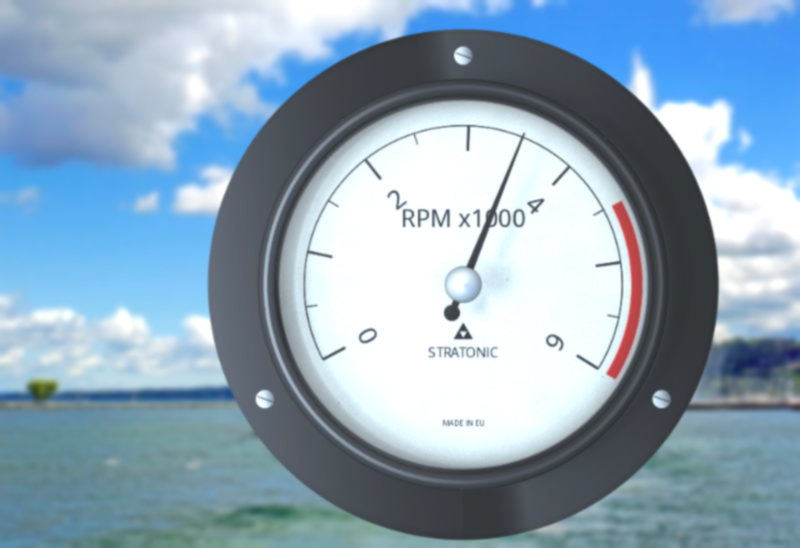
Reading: 3500 rpm
